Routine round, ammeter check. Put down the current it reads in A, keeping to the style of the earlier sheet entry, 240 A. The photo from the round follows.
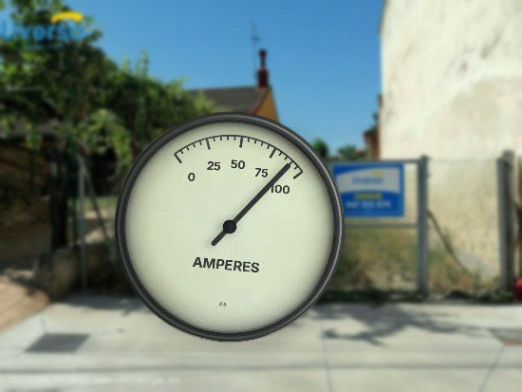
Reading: 90 A
